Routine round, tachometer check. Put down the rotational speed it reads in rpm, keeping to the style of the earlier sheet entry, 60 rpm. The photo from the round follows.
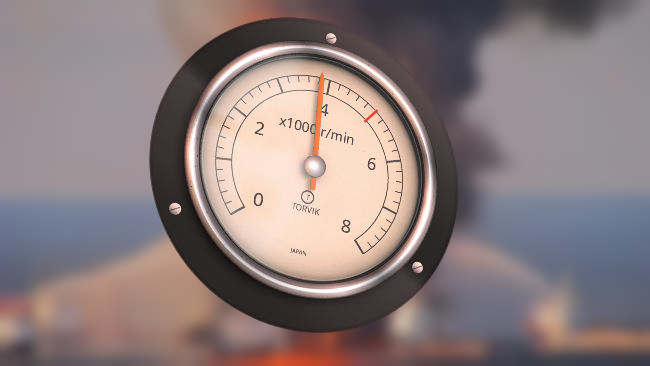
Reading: 3800 rpm
